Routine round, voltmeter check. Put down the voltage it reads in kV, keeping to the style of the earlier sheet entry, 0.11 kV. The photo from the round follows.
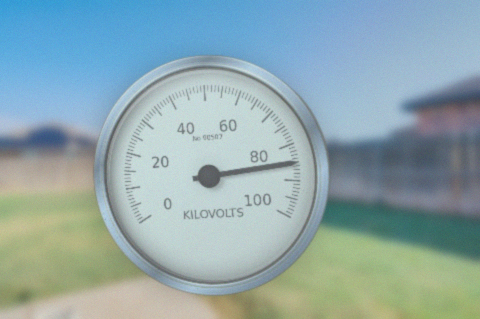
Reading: 85 kV
